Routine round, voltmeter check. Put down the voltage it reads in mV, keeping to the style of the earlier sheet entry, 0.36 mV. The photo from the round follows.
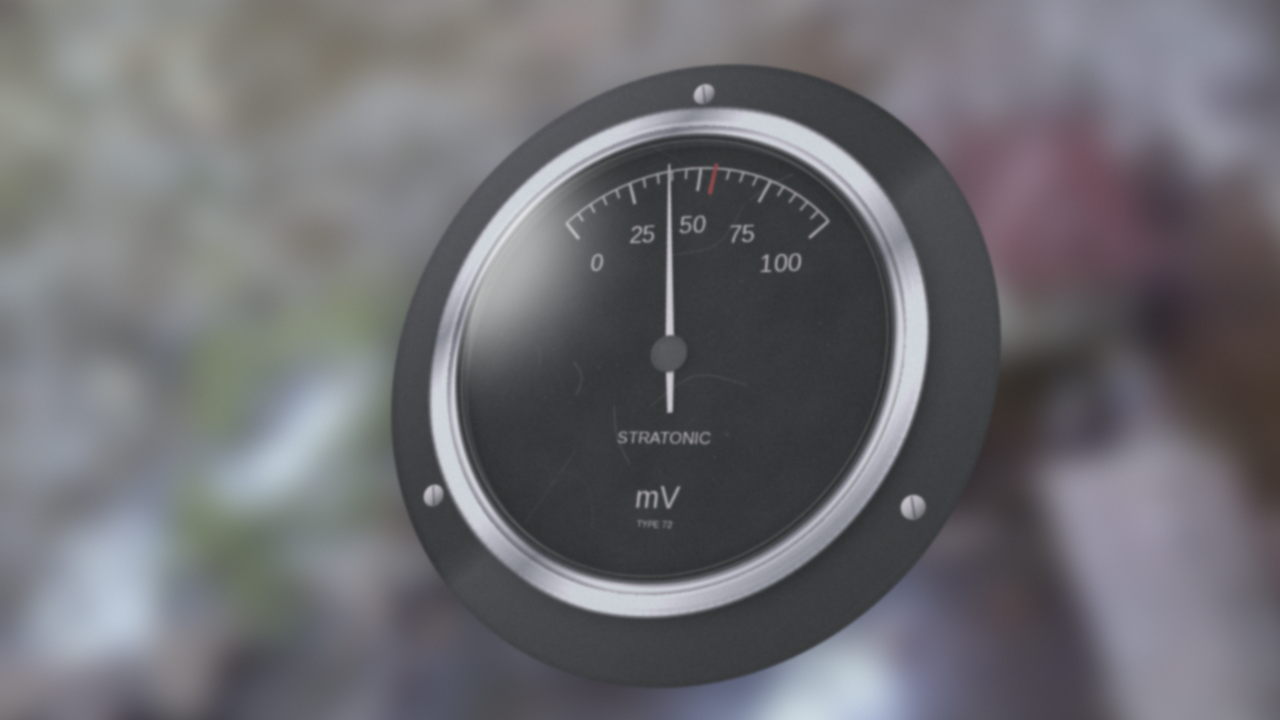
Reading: 40 mV
